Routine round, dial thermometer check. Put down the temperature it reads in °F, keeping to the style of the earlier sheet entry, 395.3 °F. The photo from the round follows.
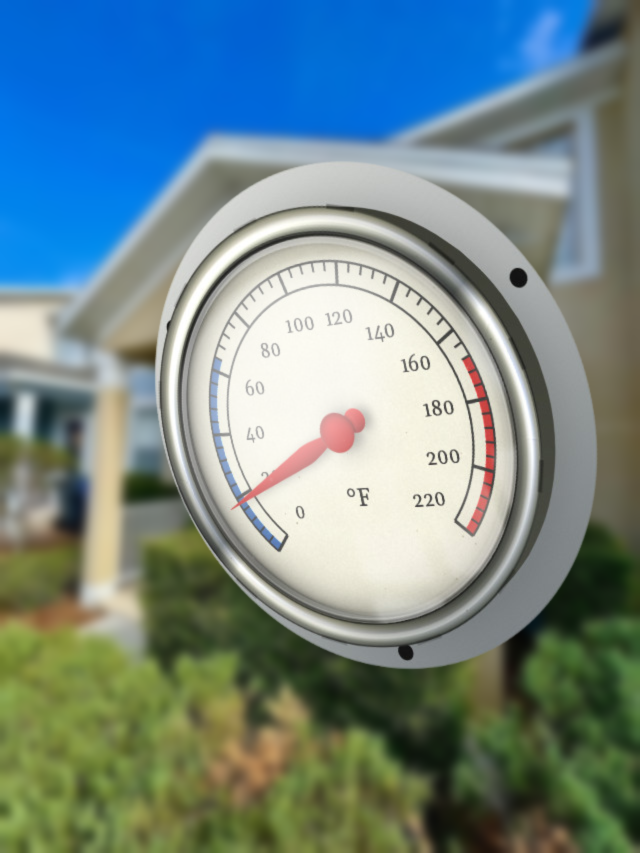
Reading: 18 °F
